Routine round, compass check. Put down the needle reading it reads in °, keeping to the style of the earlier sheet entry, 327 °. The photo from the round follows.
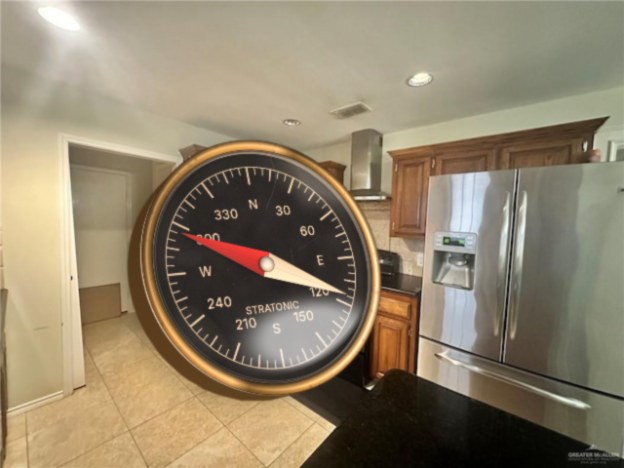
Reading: 295 °
